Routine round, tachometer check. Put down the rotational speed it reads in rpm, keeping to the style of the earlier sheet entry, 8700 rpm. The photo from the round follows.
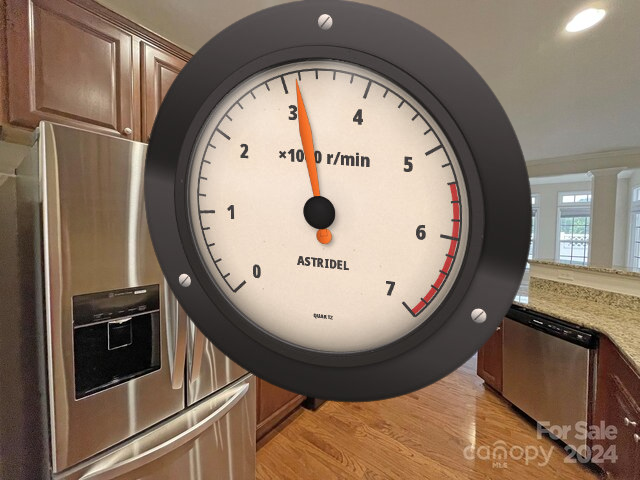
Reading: 3200 rpm
